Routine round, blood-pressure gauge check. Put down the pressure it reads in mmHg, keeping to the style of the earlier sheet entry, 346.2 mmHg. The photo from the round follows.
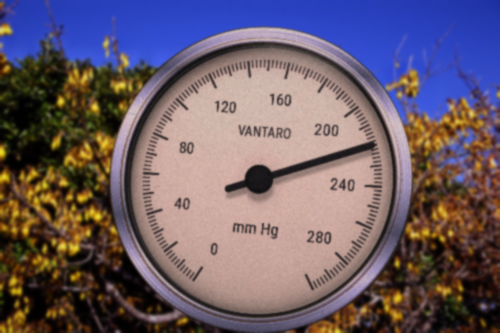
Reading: 220 mmHg
